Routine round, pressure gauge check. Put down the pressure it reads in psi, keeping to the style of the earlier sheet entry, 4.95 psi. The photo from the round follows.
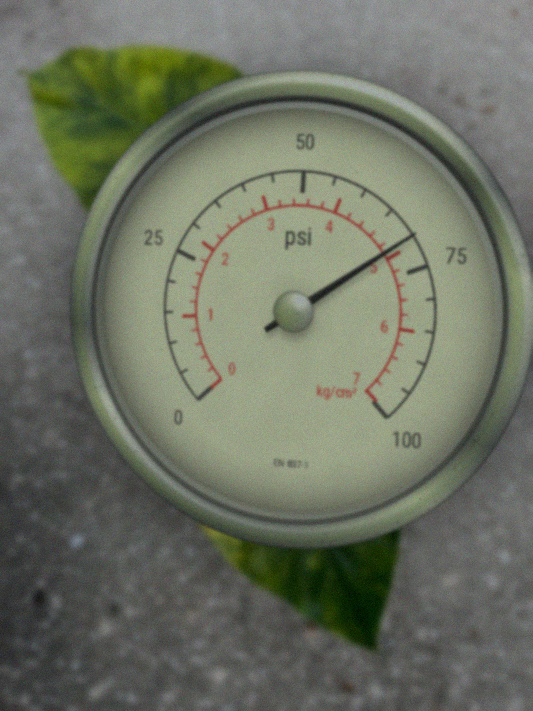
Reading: 70 psi
